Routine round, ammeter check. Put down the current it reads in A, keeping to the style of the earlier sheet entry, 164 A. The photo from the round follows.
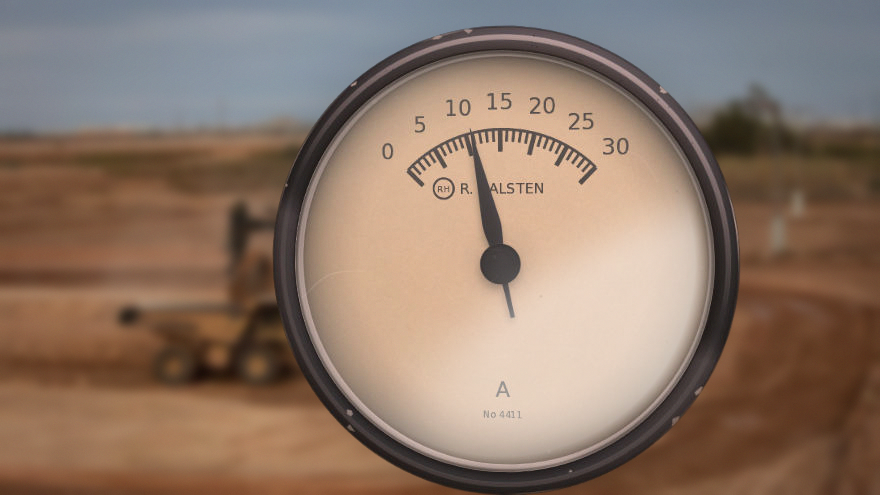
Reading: 11 A
